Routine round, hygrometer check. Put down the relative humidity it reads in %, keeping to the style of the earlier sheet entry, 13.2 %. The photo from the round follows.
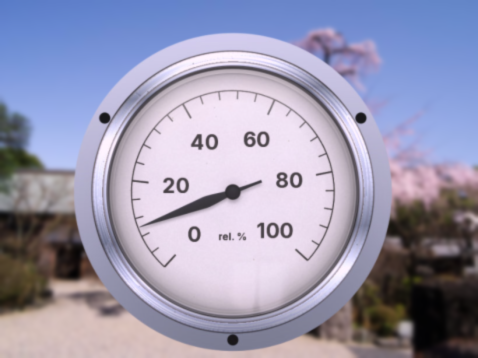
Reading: 10 %
